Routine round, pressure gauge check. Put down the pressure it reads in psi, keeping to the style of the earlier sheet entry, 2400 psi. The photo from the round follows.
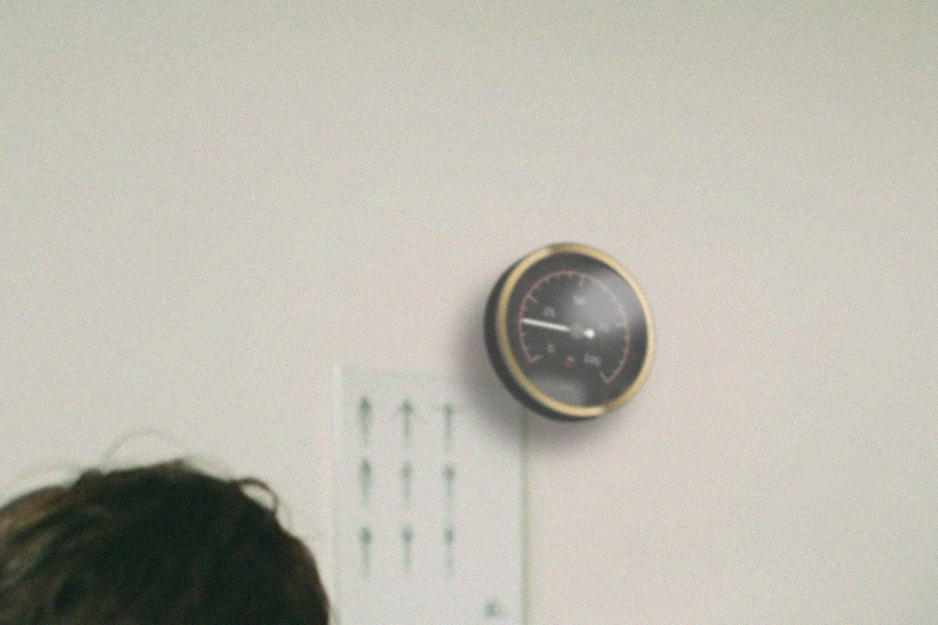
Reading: 15 psi
